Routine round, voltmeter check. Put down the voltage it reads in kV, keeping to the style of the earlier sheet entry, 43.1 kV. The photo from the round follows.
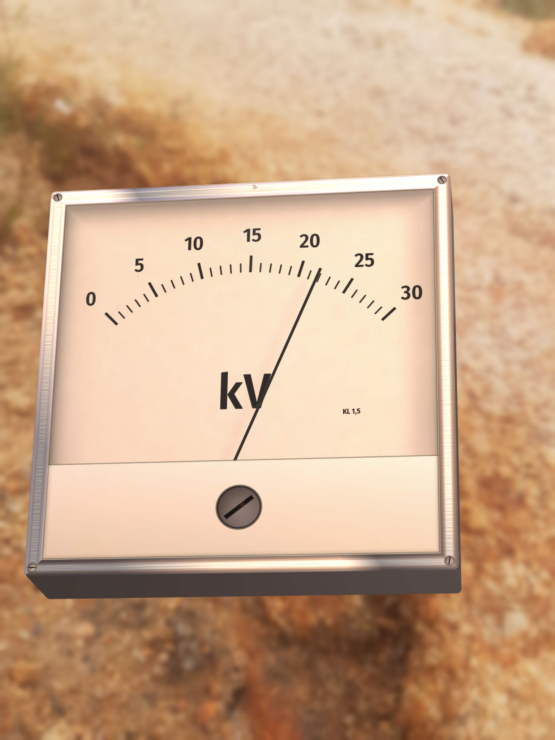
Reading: 22 kV
